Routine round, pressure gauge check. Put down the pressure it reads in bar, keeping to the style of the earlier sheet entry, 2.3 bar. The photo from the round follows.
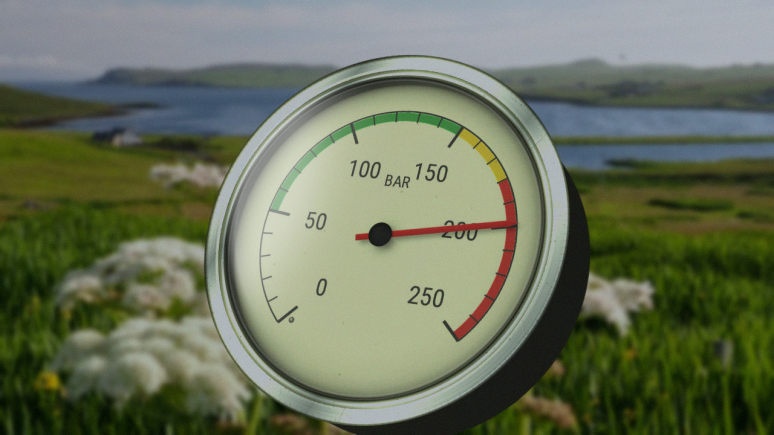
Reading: 200 bar
